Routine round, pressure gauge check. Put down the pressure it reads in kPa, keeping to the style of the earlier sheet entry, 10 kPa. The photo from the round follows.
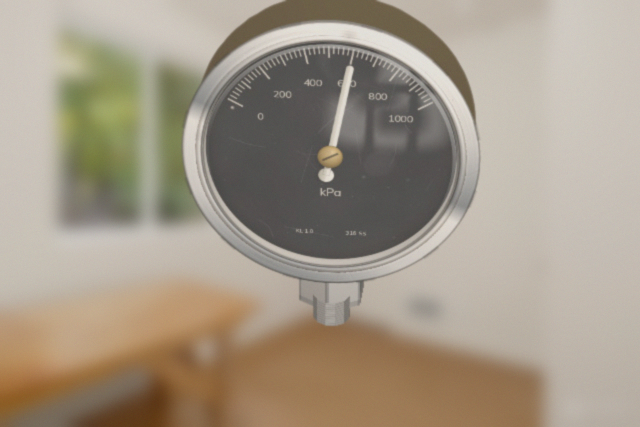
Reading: 600 kPa
